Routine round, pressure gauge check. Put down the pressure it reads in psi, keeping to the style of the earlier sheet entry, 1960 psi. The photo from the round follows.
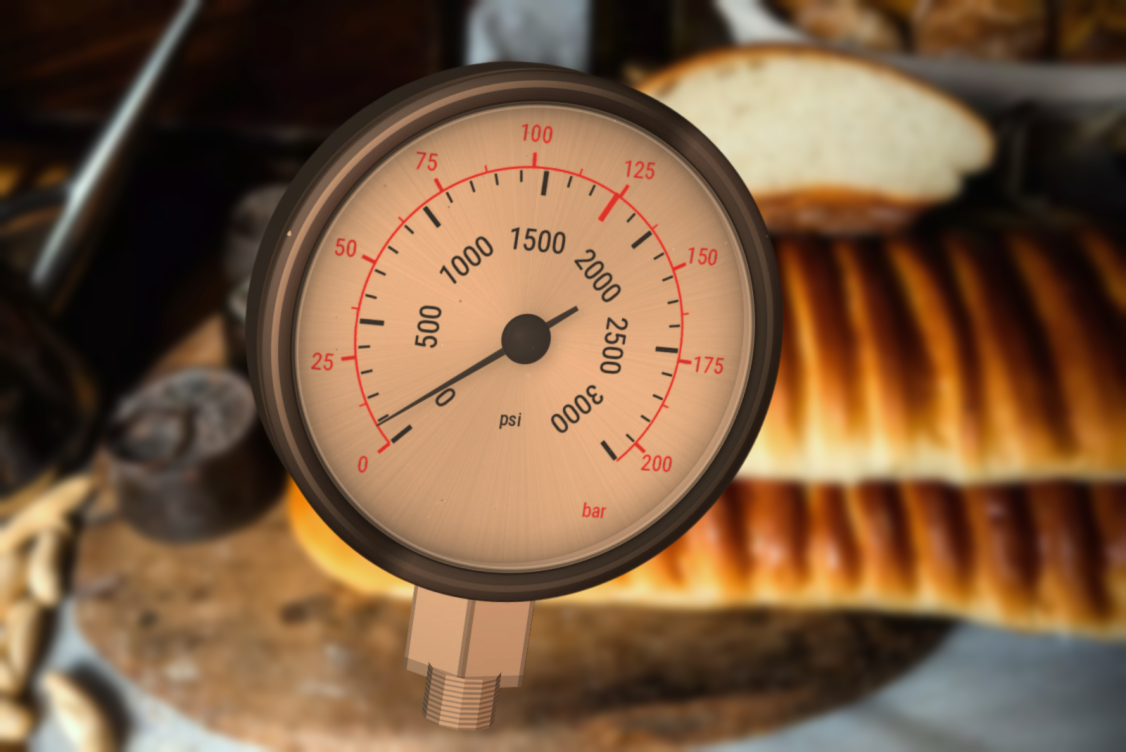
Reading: 100 psi
